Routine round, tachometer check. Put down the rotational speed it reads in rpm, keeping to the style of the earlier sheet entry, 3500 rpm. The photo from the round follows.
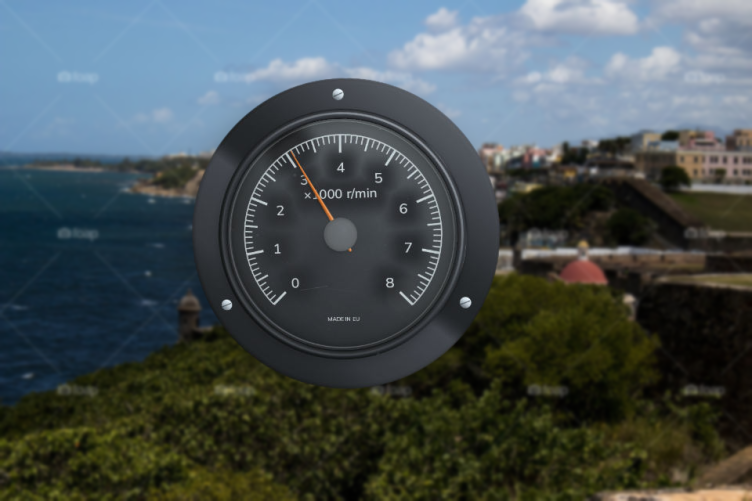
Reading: 3100 rpm
